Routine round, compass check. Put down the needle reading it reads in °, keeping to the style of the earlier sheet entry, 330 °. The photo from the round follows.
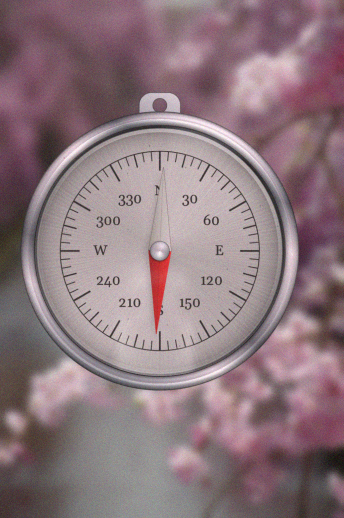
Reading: 182.5 °
